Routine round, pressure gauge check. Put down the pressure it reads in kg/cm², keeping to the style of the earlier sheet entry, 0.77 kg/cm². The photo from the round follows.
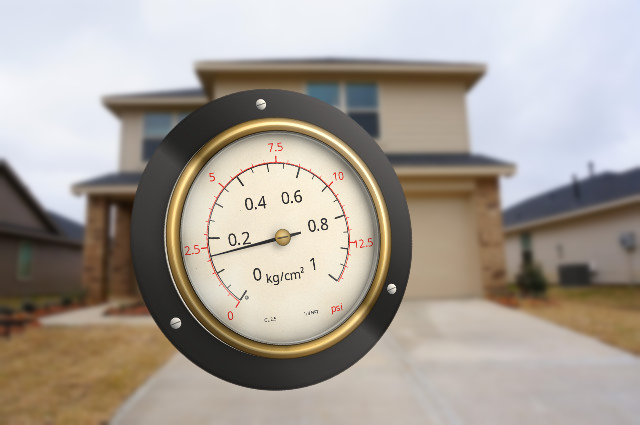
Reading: 0.15 kg/cm²
